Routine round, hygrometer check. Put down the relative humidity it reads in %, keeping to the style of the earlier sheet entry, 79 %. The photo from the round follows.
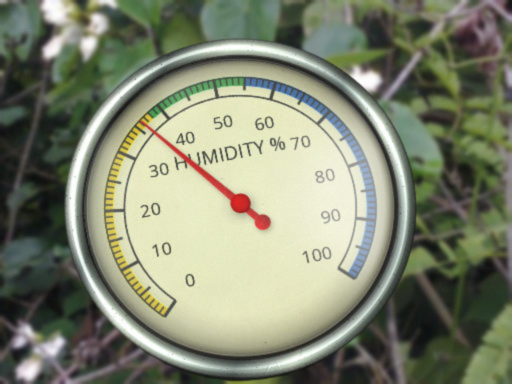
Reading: 36 %
